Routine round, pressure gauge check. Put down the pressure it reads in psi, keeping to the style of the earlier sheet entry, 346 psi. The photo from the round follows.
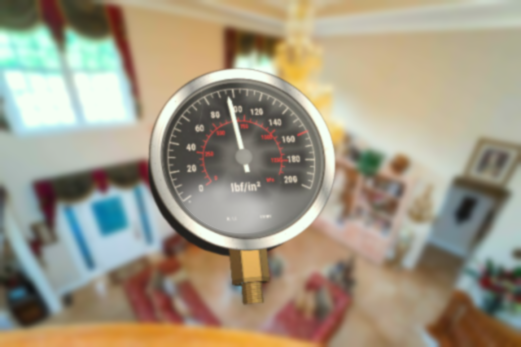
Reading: 95 psi
